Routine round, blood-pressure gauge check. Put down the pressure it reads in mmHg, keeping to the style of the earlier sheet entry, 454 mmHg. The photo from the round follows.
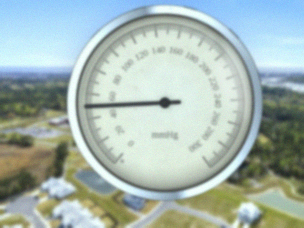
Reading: 50 mmHg
